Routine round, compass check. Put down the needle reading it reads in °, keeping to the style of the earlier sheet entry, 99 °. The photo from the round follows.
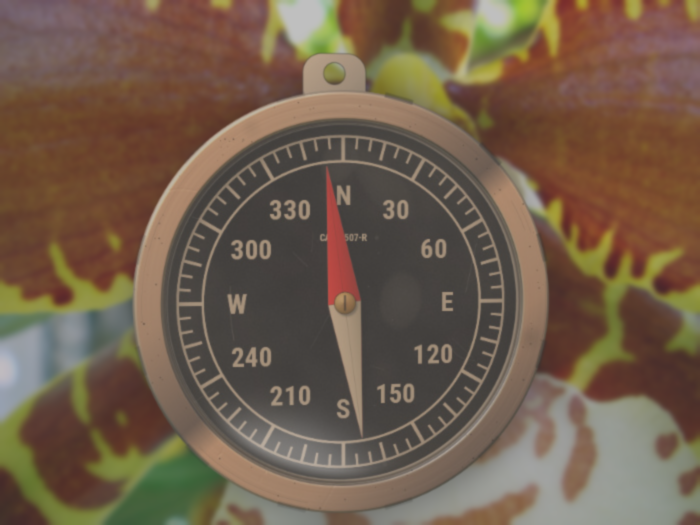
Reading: 352.5 °
